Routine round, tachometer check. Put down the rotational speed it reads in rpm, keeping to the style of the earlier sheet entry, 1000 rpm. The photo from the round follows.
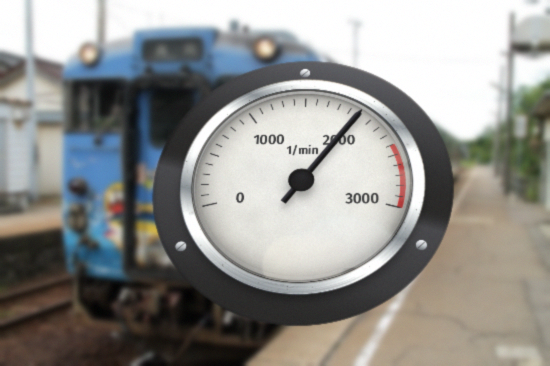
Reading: 2000 rpm
